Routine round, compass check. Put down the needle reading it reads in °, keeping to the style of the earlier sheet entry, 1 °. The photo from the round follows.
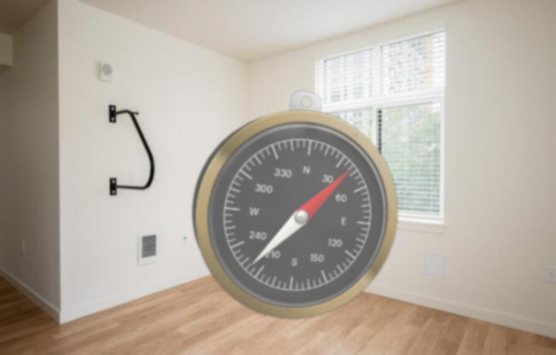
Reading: 40 °
